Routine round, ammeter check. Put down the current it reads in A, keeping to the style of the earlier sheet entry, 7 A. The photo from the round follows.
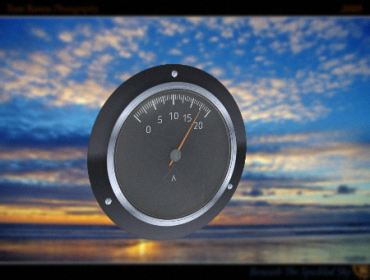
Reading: 17.5 A
